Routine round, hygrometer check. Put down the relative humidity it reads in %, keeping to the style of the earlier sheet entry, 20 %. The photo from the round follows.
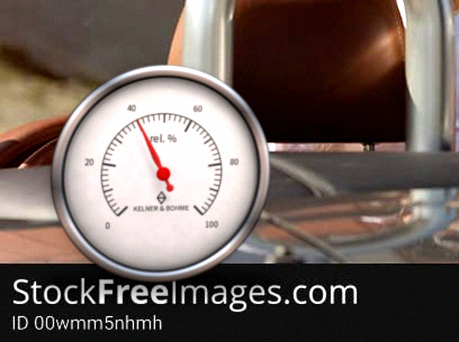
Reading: 40 %
